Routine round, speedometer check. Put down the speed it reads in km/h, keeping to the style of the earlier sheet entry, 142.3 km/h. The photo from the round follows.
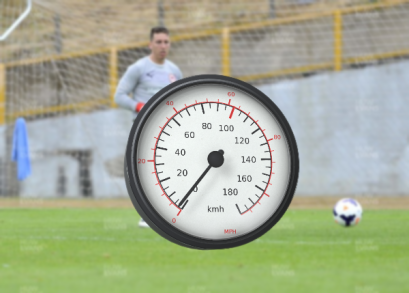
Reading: 2.5 km/h
